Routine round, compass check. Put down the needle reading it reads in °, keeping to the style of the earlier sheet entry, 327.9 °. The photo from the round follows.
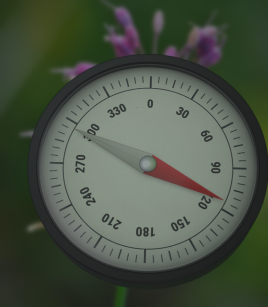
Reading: 115 °
